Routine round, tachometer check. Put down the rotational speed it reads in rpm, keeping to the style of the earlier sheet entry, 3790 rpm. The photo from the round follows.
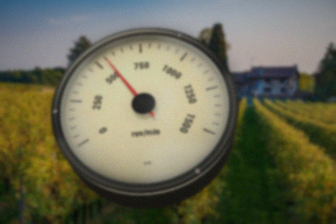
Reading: 550 rpm
